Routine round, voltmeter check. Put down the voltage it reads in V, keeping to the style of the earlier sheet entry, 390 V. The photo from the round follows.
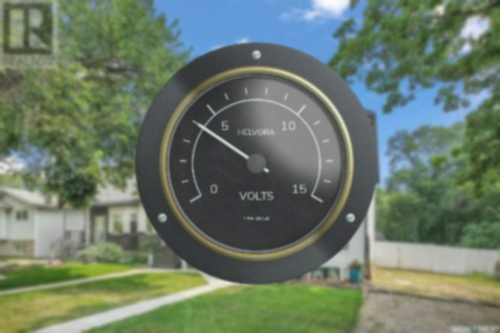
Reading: 4 V
